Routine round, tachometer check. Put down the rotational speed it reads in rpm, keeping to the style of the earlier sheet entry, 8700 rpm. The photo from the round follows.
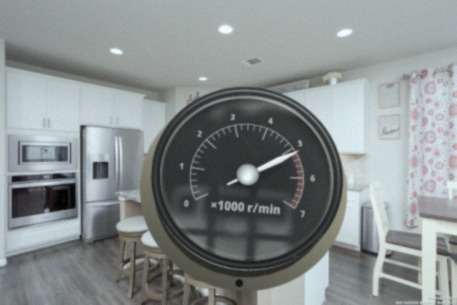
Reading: 5200 rpm
